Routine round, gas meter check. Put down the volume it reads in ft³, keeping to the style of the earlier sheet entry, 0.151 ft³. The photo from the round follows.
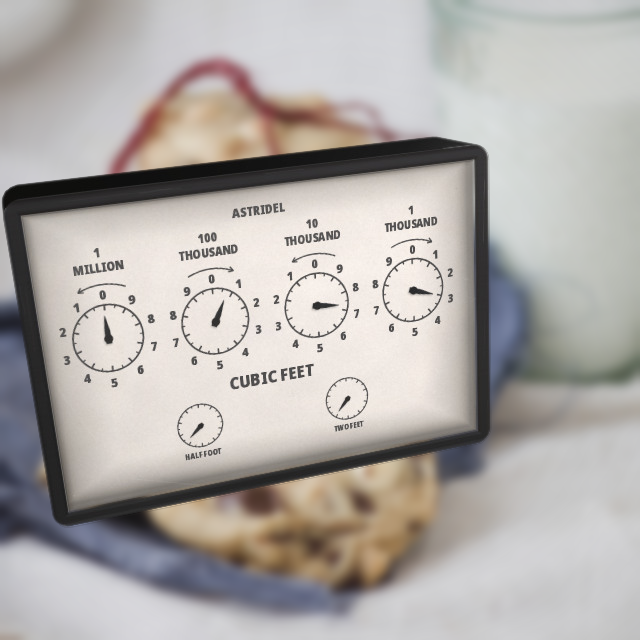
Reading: 7300 ft³
